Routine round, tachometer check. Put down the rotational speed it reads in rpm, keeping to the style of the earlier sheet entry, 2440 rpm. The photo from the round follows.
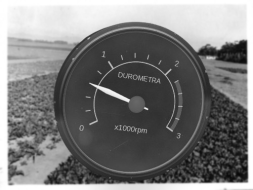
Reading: 600 rpm
